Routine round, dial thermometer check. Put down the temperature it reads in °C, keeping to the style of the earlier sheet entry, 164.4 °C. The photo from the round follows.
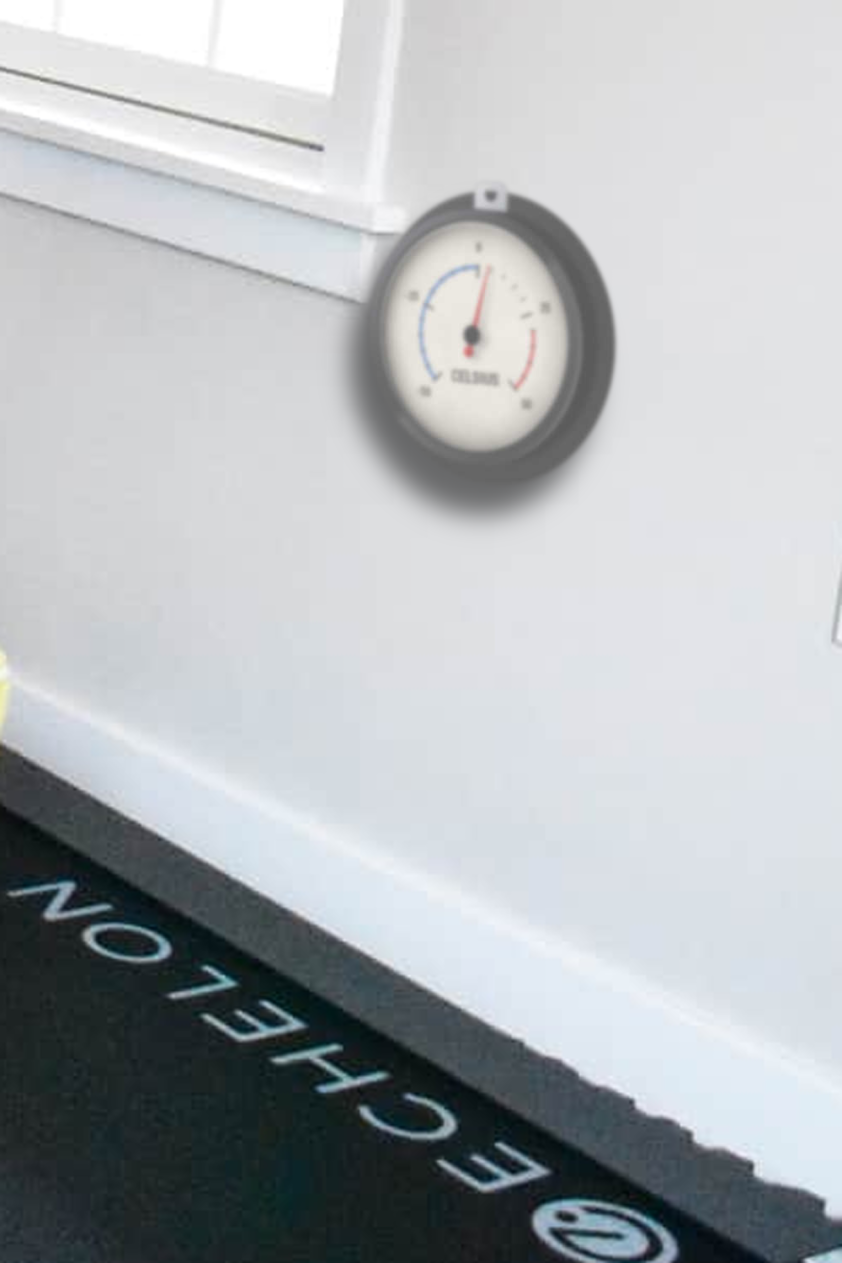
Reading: 5 °C
